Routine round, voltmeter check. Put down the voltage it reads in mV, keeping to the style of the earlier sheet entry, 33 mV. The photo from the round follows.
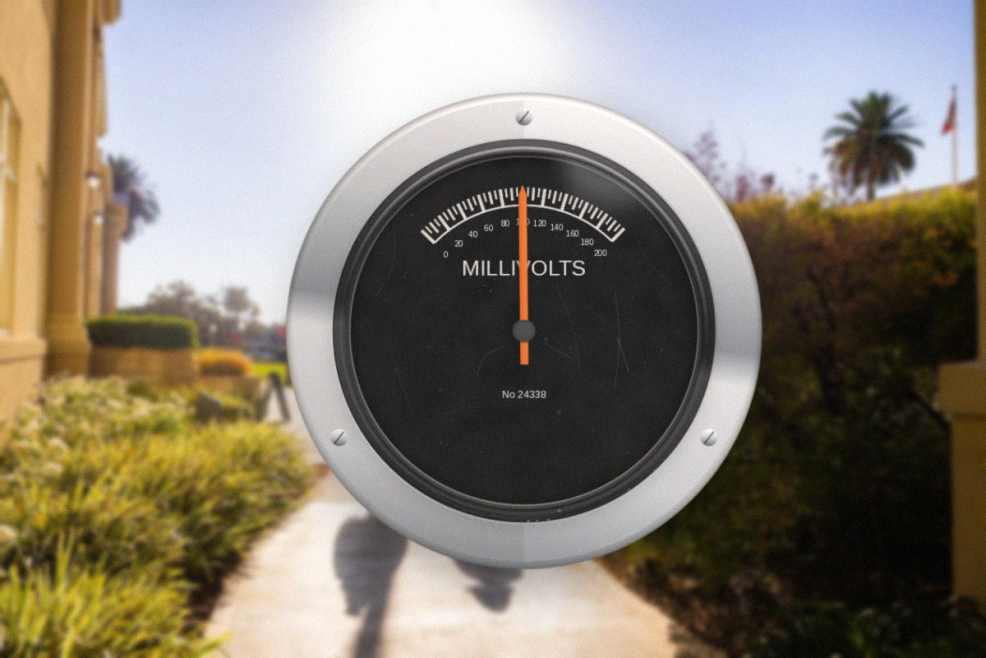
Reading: 100 mV
